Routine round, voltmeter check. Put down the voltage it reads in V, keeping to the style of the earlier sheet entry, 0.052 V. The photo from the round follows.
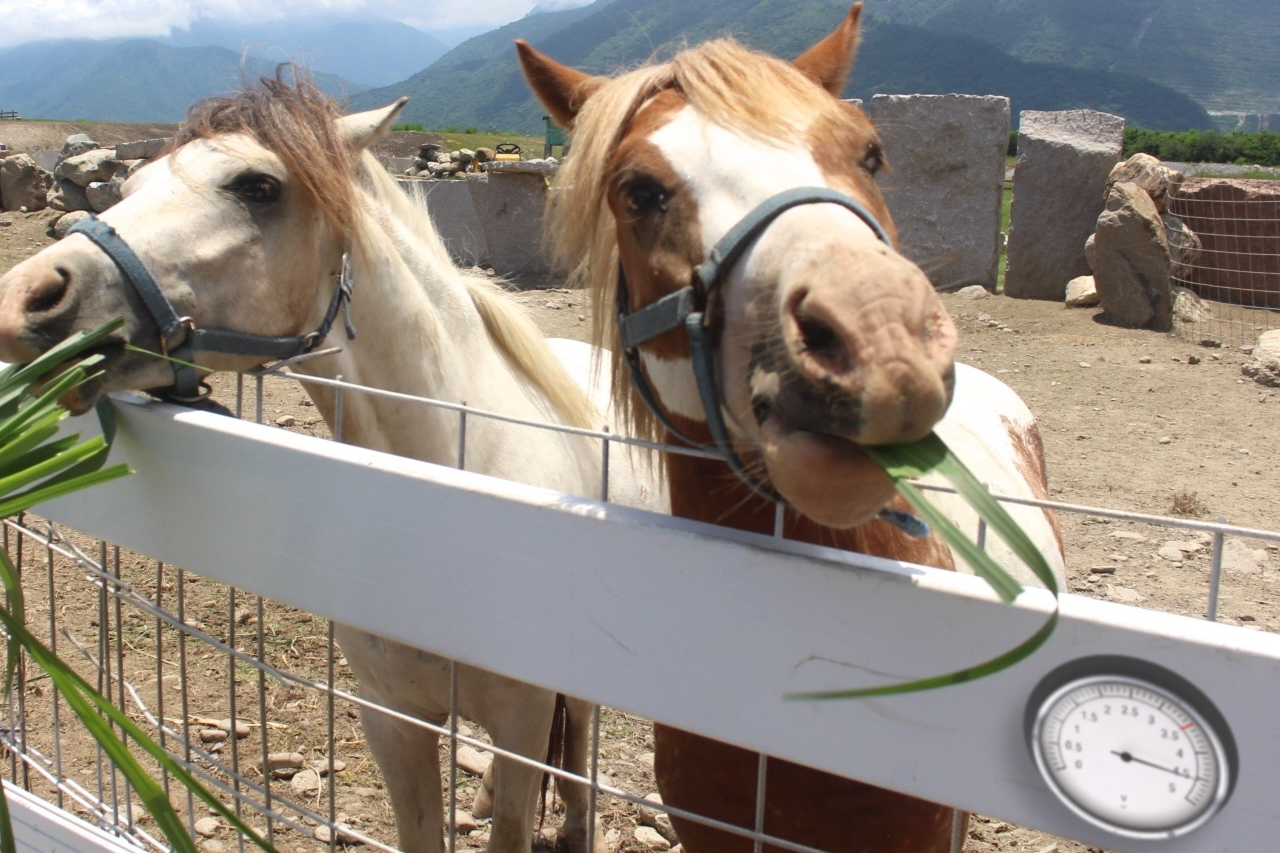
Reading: 4.5 V
